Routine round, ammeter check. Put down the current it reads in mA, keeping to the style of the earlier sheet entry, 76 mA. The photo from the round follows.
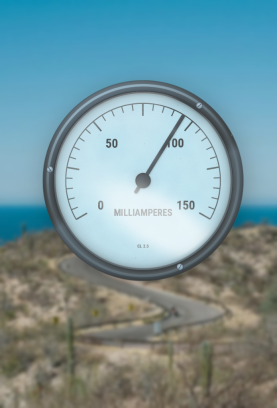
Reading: 95 mA
